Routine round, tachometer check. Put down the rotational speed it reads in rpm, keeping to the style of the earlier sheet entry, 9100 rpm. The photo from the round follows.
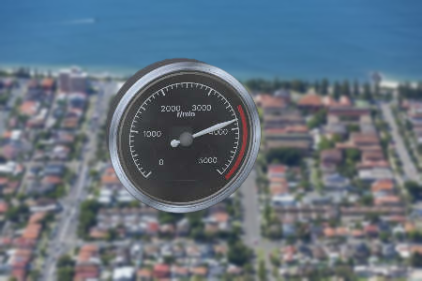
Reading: 3800 rpm
